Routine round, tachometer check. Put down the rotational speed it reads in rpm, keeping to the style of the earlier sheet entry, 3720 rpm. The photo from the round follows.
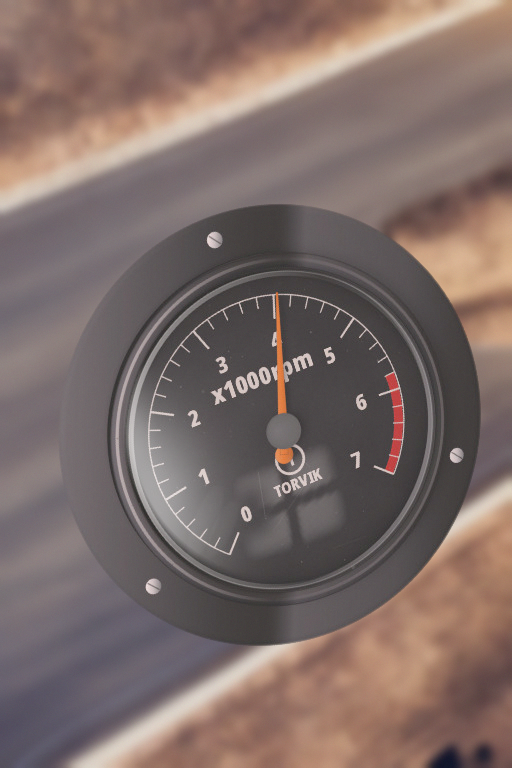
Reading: 4000 rpm
